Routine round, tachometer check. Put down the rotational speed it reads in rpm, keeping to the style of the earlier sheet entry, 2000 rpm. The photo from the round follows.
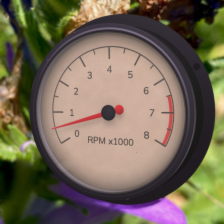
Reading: 500 rpm
